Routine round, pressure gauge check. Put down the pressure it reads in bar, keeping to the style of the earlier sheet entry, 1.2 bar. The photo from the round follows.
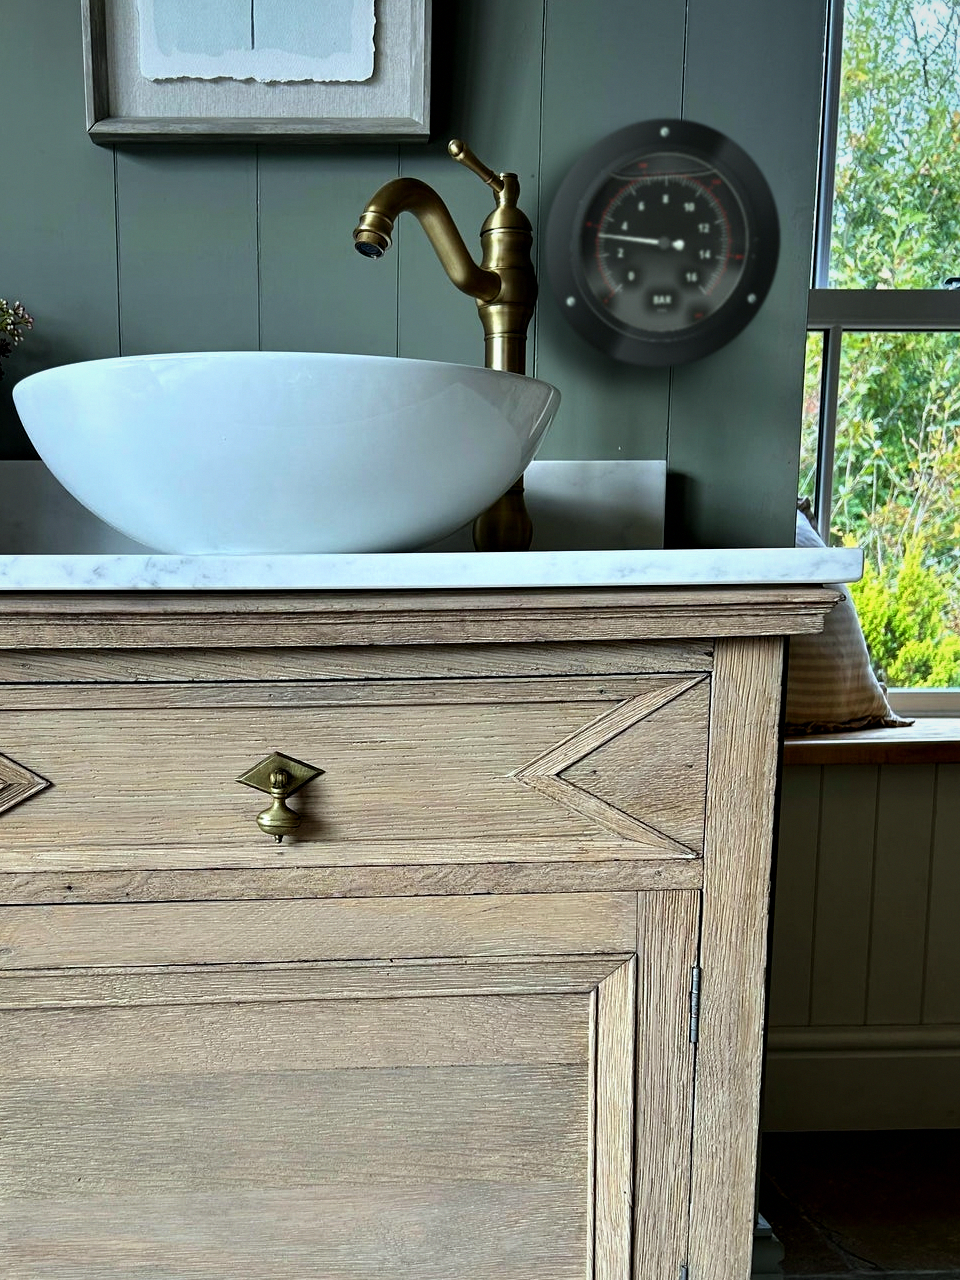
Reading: 3 bar
